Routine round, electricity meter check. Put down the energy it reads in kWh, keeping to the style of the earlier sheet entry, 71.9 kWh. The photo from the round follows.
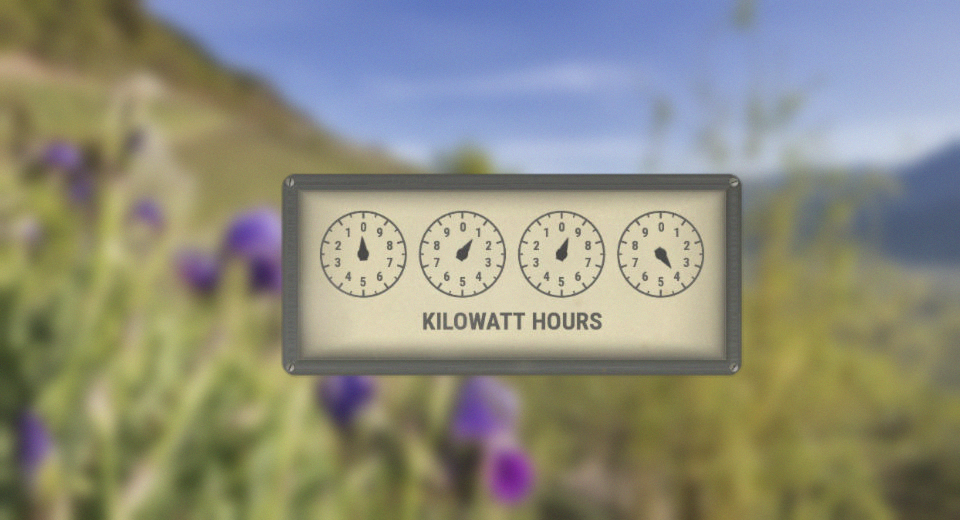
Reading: 94 kWh
